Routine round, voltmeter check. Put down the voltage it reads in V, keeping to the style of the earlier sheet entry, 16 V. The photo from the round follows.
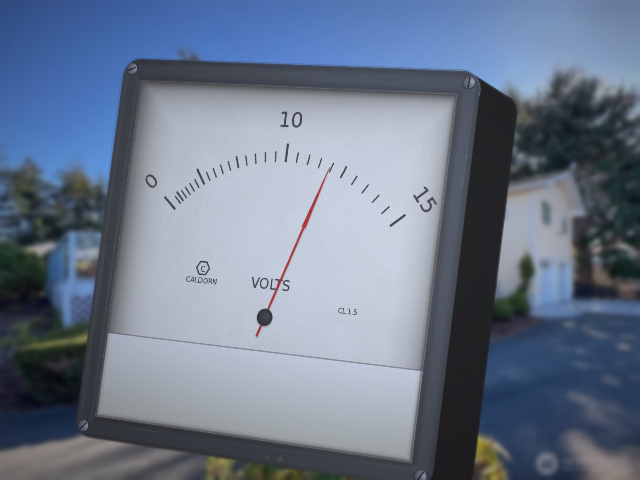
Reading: 12 V
